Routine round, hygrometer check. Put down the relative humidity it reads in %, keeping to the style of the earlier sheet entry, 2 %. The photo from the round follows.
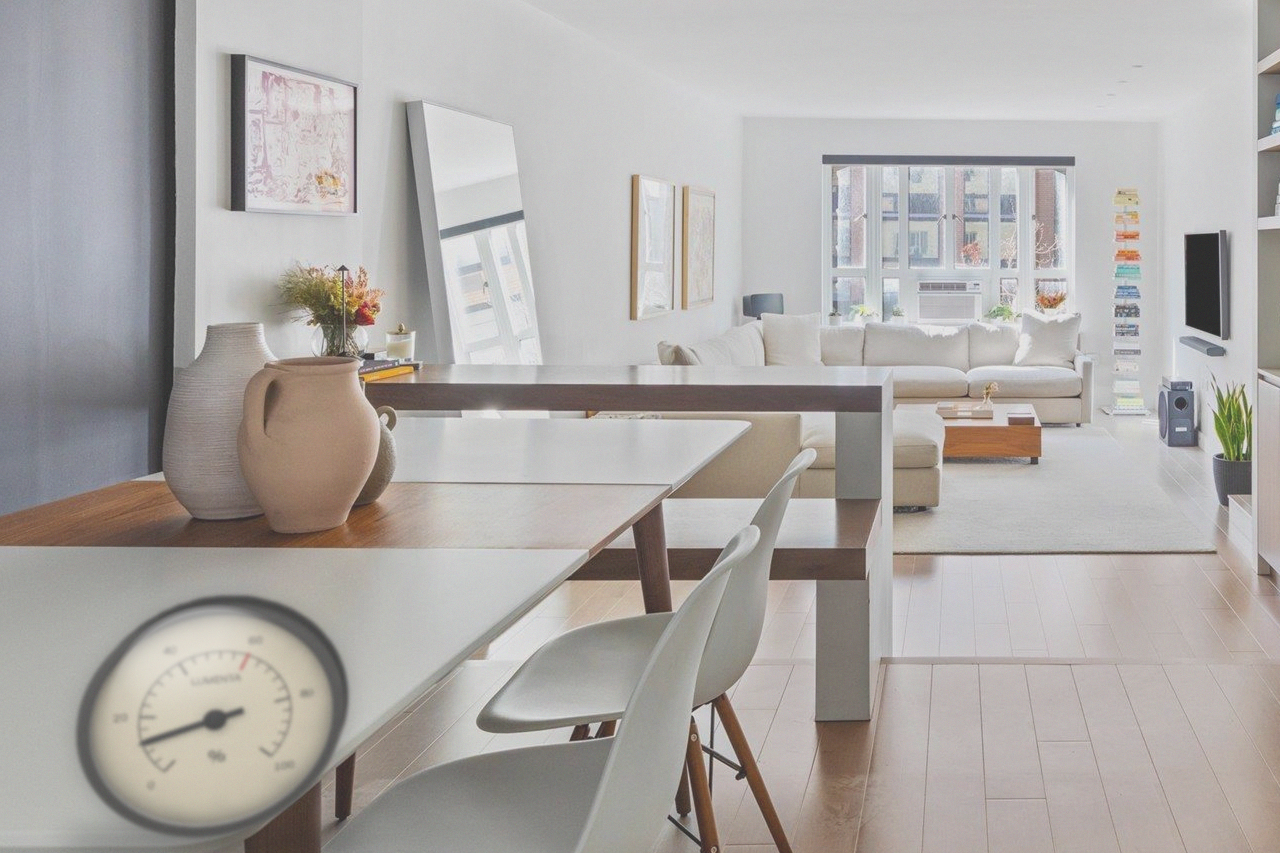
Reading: 12 %
